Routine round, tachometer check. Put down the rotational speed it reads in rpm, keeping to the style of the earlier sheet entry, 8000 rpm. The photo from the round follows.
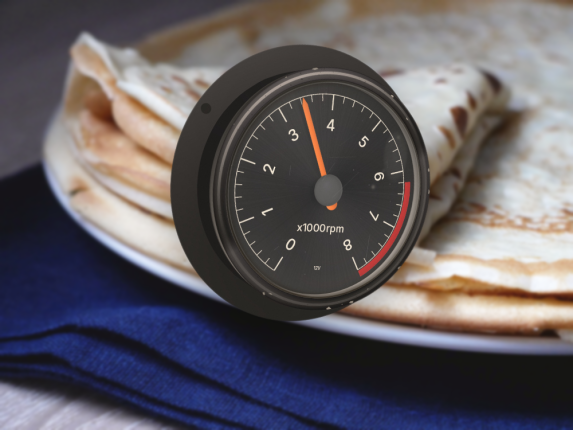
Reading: 3400 rpm
